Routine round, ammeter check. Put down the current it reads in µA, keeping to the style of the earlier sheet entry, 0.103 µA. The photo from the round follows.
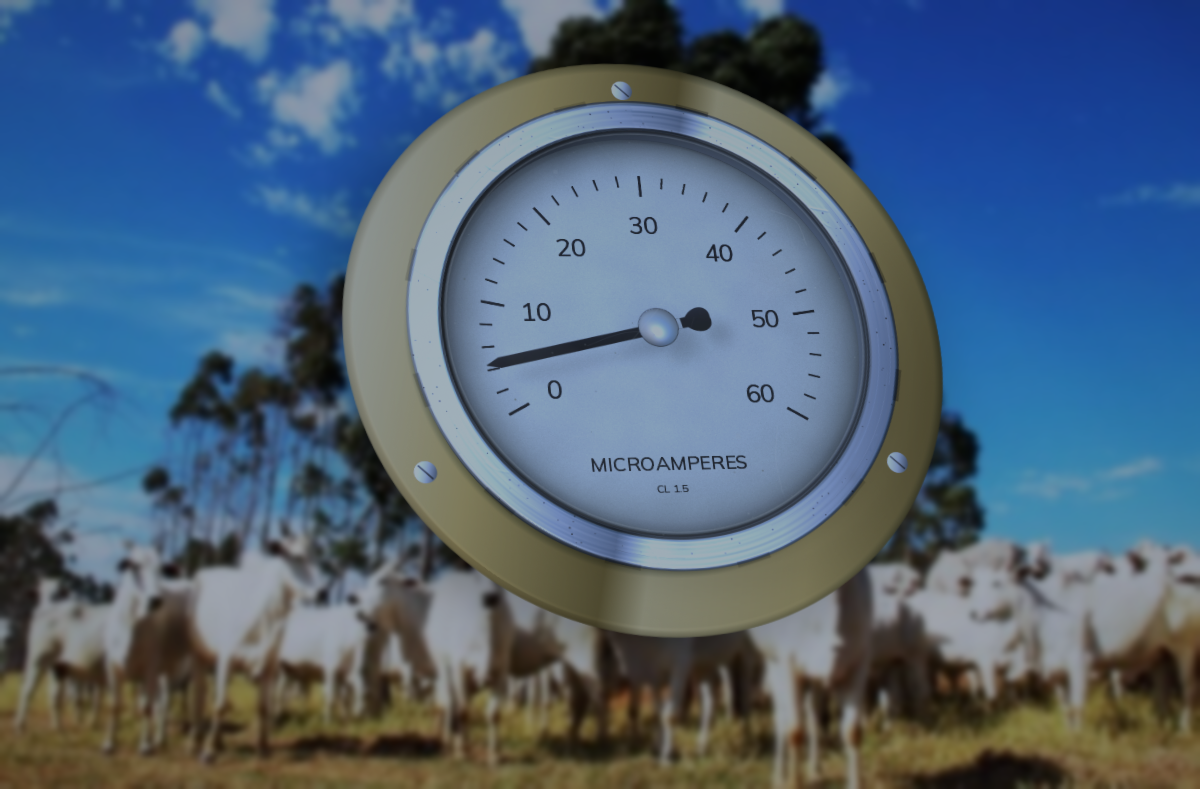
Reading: 4 µA
